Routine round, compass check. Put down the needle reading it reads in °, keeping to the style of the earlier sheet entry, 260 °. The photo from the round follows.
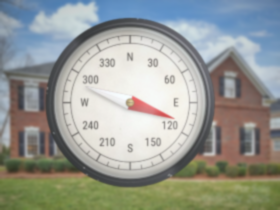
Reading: 110 °
